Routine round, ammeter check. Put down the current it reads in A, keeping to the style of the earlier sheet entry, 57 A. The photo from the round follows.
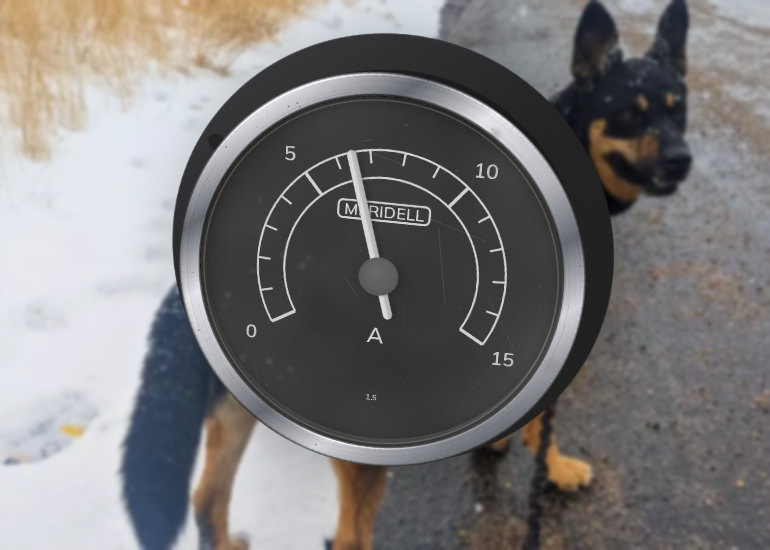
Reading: 6.5 A
